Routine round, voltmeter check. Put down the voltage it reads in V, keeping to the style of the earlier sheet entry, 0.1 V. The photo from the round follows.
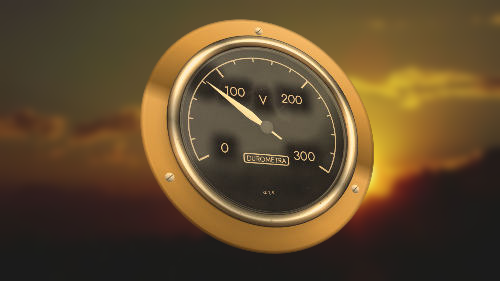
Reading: 80 V
